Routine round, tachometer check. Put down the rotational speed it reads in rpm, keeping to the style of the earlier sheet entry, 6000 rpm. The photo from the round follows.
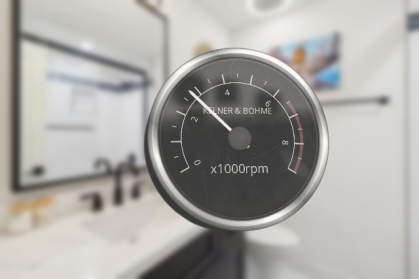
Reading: 2750 rpm
